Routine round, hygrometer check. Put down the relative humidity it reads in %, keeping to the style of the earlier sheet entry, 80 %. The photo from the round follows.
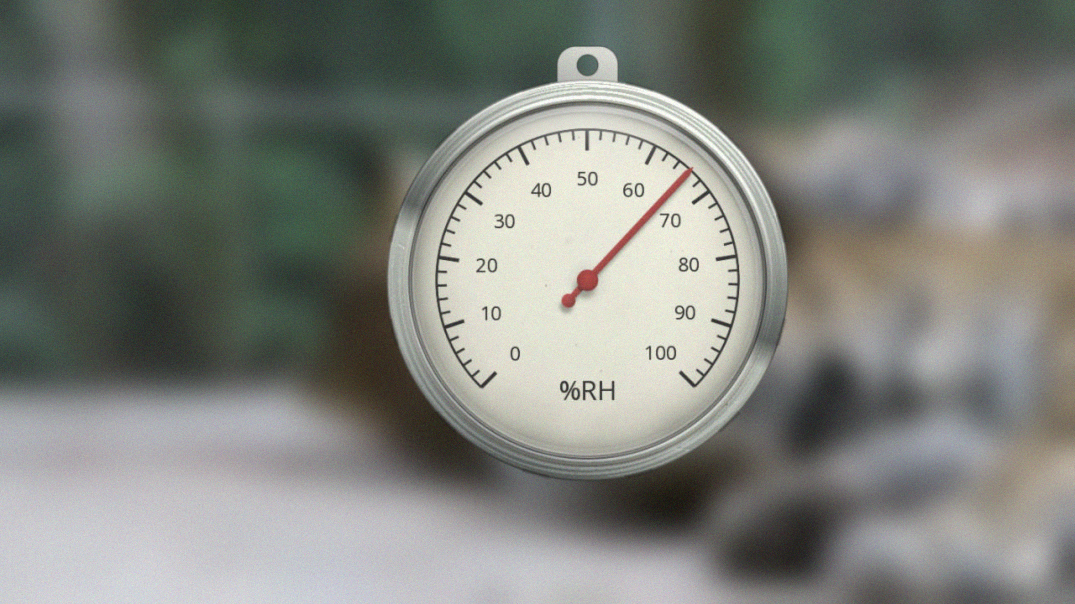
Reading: 66 %
